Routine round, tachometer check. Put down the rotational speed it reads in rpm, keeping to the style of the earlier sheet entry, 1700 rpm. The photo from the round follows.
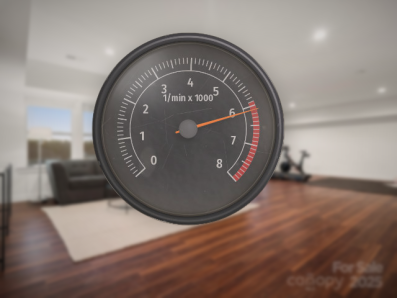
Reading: 6100 rpm
